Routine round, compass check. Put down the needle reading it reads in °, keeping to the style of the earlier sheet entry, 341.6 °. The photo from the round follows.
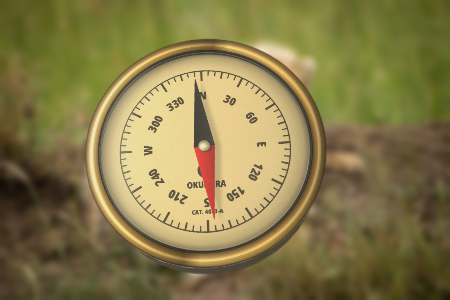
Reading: 175 °
